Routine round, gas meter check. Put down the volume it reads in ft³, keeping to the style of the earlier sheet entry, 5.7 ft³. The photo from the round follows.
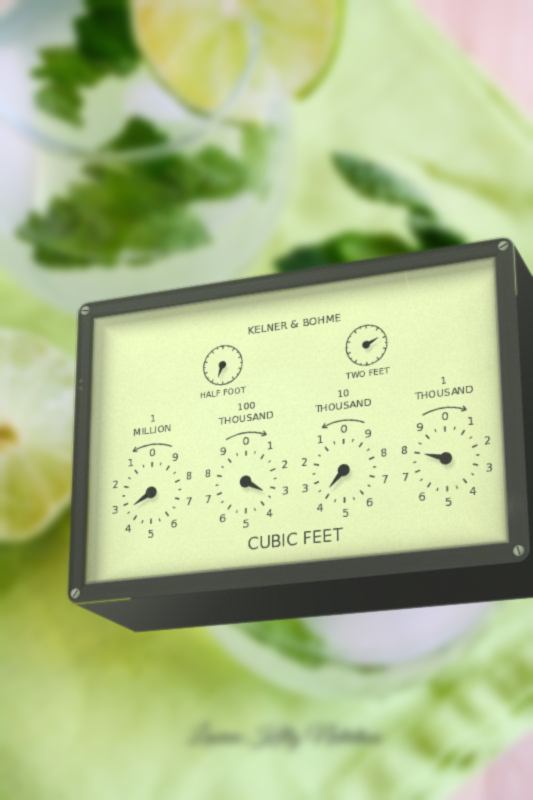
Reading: 333800 ft³
